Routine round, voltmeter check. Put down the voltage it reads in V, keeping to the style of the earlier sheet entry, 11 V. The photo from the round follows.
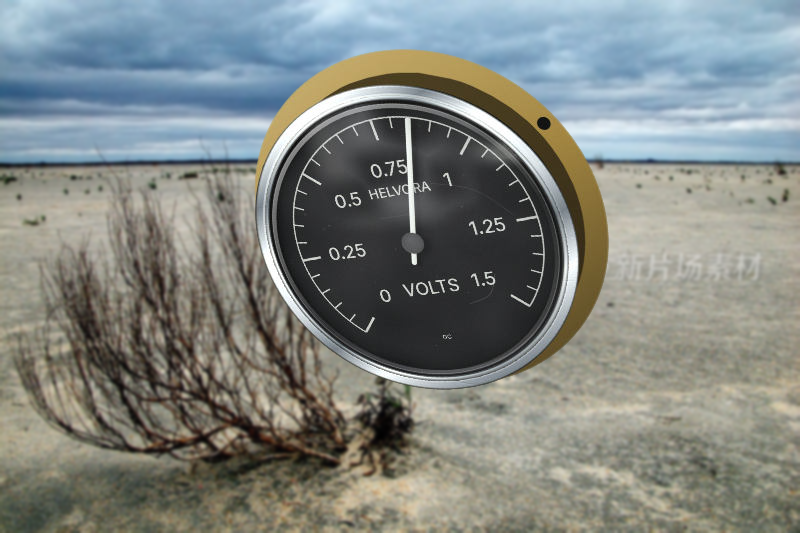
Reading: 0.85 V
